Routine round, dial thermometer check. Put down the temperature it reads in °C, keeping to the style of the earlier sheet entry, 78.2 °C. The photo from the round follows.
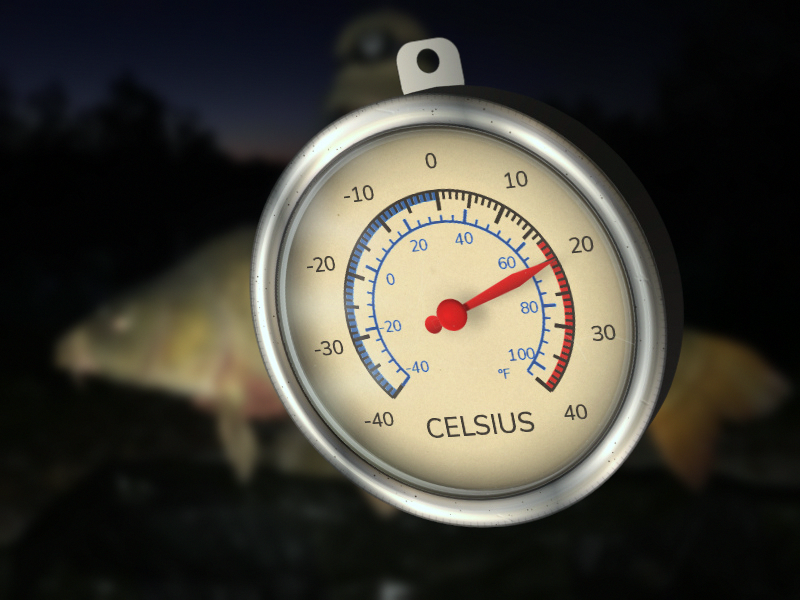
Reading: 20 °C
